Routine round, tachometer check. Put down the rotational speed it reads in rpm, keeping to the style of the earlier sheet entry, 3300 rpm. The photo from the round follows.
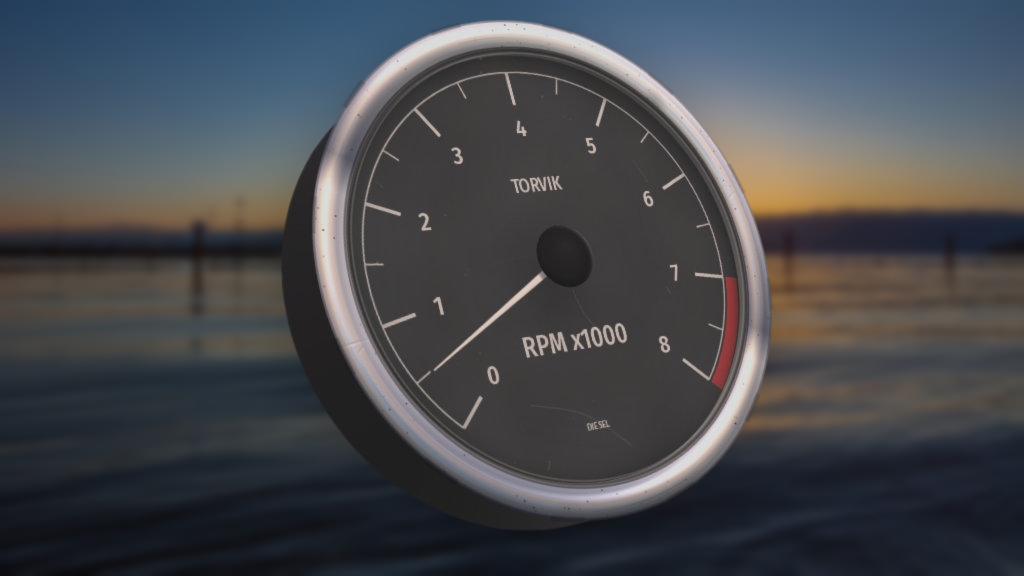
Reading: 500 rpm
